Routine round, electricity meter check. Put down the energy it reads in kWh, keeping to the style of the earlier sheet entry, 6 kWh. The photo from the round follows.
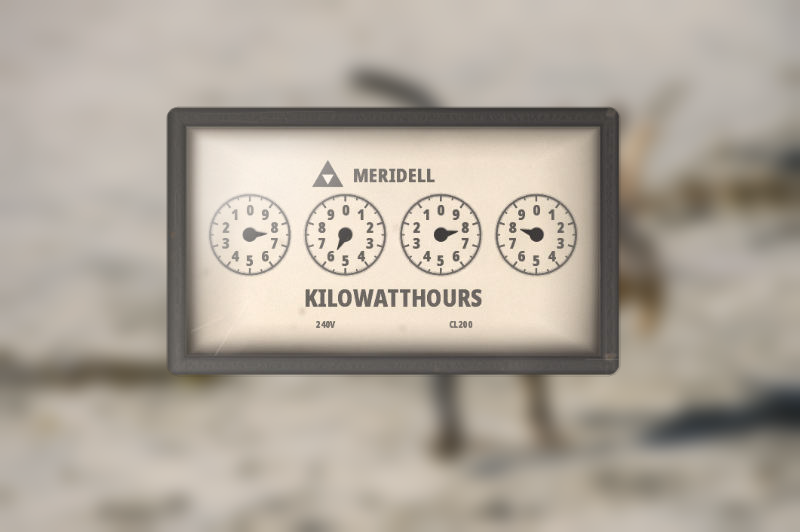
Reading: 7578 kWh
